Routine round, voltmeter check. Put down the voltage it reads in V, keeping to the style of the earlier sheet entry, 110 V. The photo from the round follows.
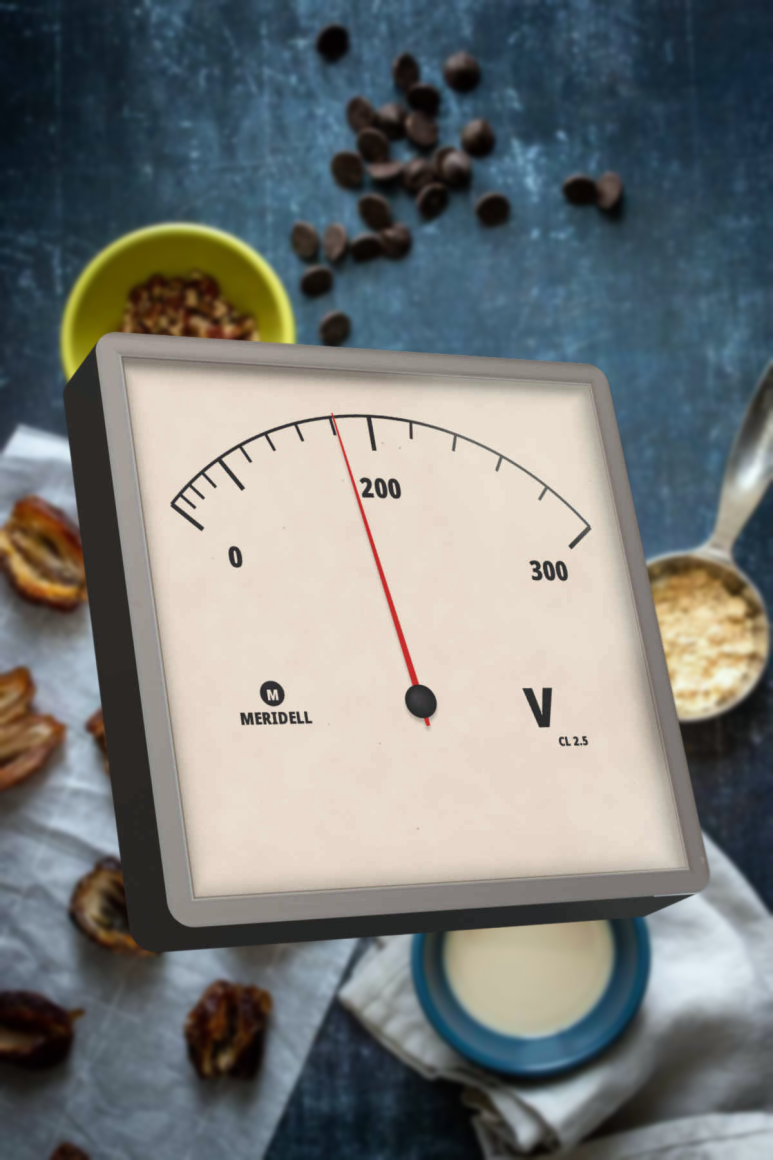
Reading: 180 V
